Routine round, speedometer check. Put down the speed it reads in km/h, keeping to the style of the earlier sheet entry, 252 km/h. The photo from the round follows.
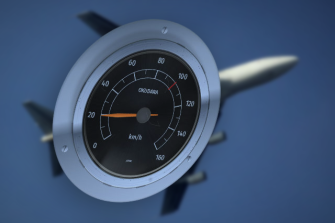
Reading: 20 km/h
